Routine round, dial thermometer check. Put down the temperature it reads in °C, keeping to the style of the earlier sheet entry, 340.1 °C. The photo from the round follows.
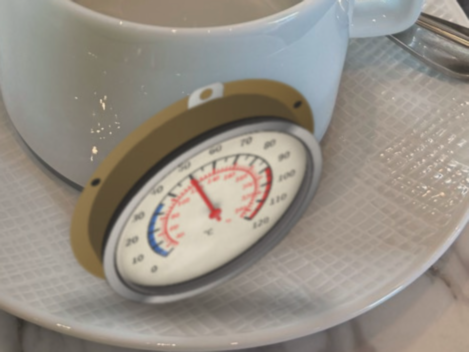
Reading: 50 °C
